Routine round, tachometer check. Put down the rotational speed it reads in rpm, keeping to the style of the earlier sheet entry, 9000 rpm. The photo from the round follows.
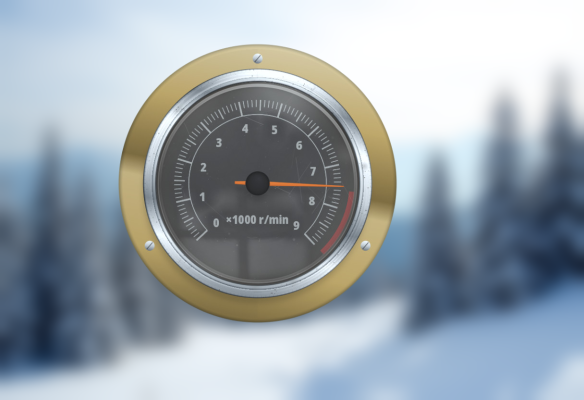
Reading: 7500 rpm
